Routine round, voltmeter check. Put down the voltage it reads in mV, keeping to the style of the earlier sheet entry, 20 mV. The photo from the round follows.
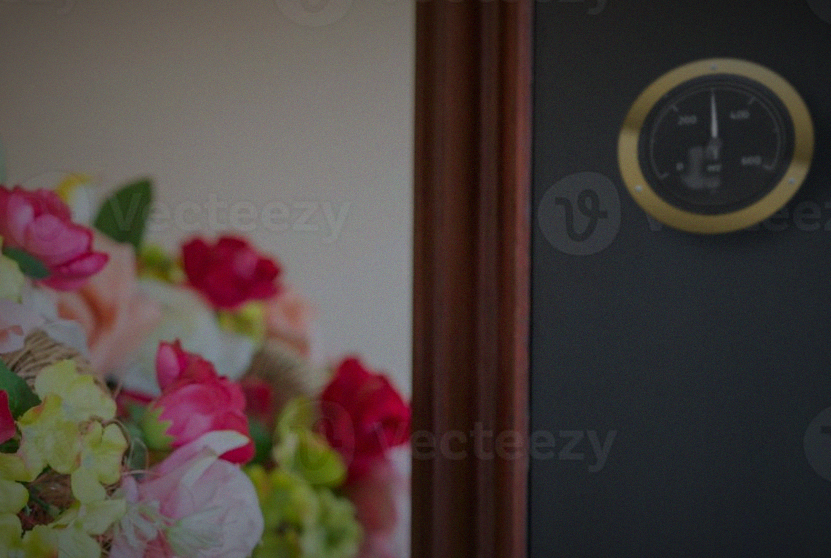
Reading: 300 mV
